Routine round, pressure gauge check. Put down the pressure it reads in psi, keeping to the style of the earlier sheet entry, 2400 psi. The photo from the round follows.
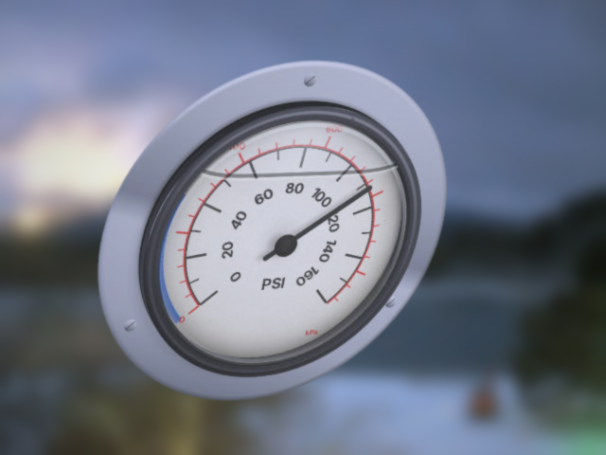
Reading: 110 psi
